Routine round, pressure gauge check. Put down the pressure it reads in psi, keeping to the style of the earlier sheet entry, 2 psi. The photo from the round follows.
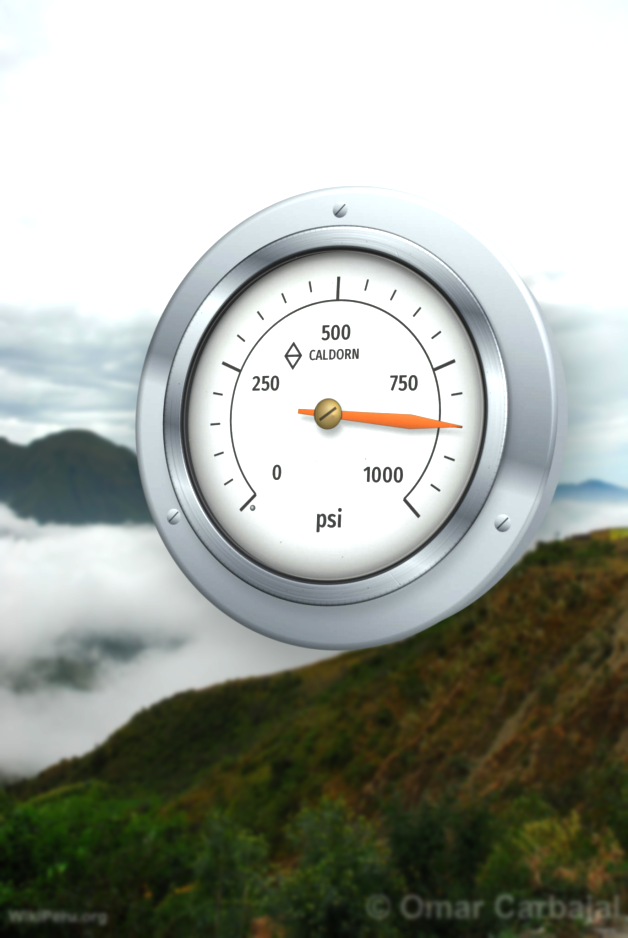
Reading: 850 psi
